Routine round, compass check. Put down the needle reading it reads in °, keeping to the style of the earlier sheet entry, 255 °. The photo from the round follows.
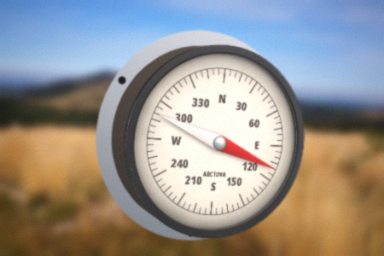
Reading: 110 °
